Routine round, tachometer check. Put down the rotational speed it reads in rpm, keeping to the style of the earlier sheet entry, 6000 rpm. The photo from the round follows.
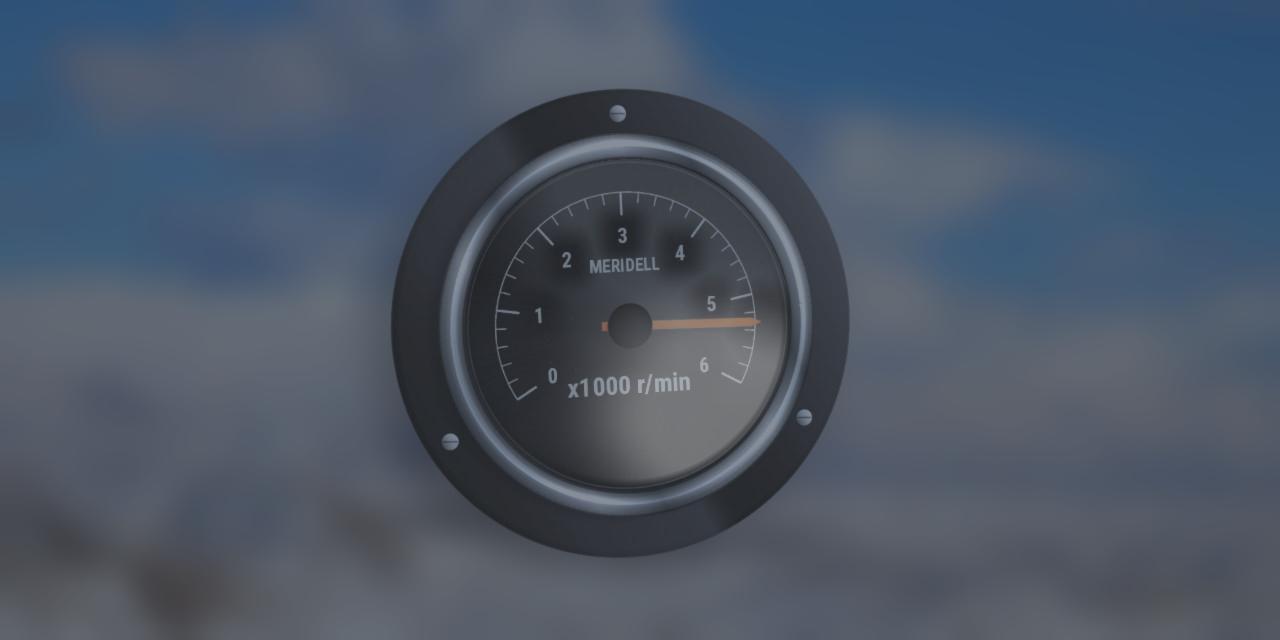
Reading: 5300 rpm
